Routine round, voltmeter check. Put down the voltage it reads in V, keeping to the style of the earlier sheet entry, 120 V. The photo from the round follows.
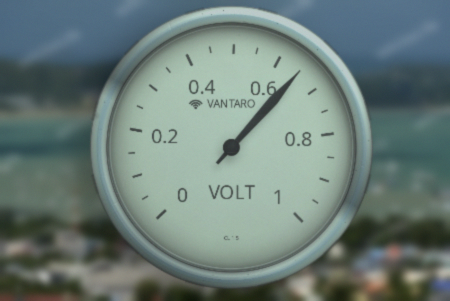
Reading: 0.65 V
